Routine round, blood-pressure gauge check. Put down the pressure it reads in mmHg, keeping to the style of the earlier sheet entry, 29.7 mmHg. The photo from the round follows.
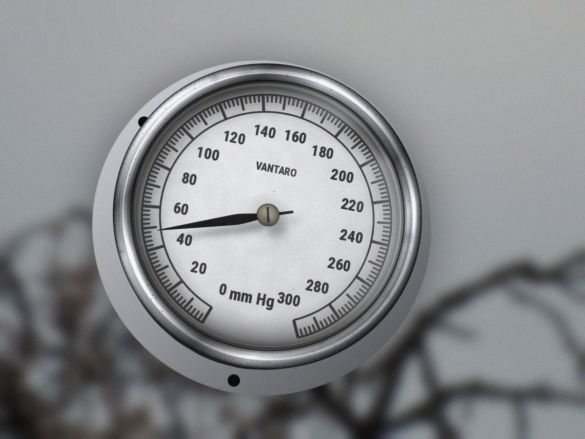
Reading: 48 mmHg
